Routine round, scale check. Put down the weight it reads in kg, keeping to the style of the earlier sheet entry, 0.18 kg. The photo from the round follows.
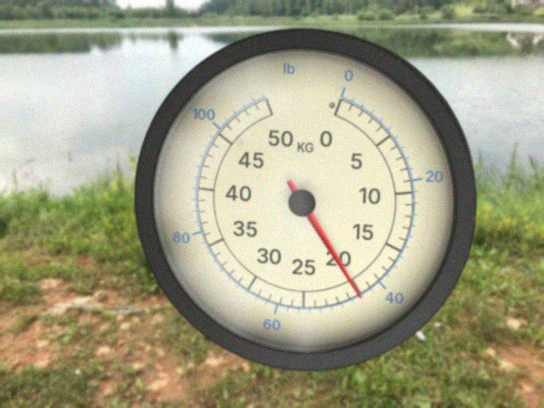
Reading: 20 kg
